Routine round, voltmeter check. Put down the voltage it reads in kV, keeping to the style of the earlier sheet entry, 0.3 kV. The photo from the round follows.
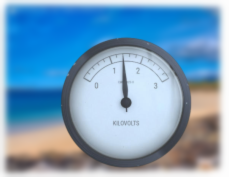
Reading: 1.4 kV
